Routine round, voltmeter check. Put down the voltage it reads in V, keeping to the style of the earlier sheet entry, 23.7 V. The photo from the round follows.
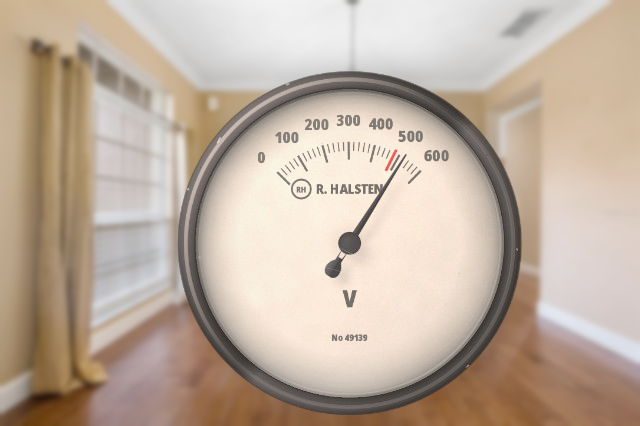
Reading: 520 V
